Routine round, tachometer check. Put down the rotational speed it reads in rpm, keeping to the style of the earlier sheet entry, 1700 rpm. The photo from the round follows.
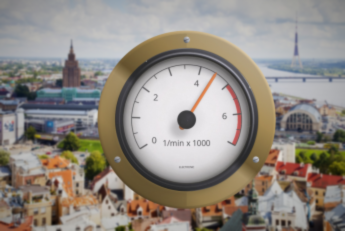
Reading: 4500 rpm
